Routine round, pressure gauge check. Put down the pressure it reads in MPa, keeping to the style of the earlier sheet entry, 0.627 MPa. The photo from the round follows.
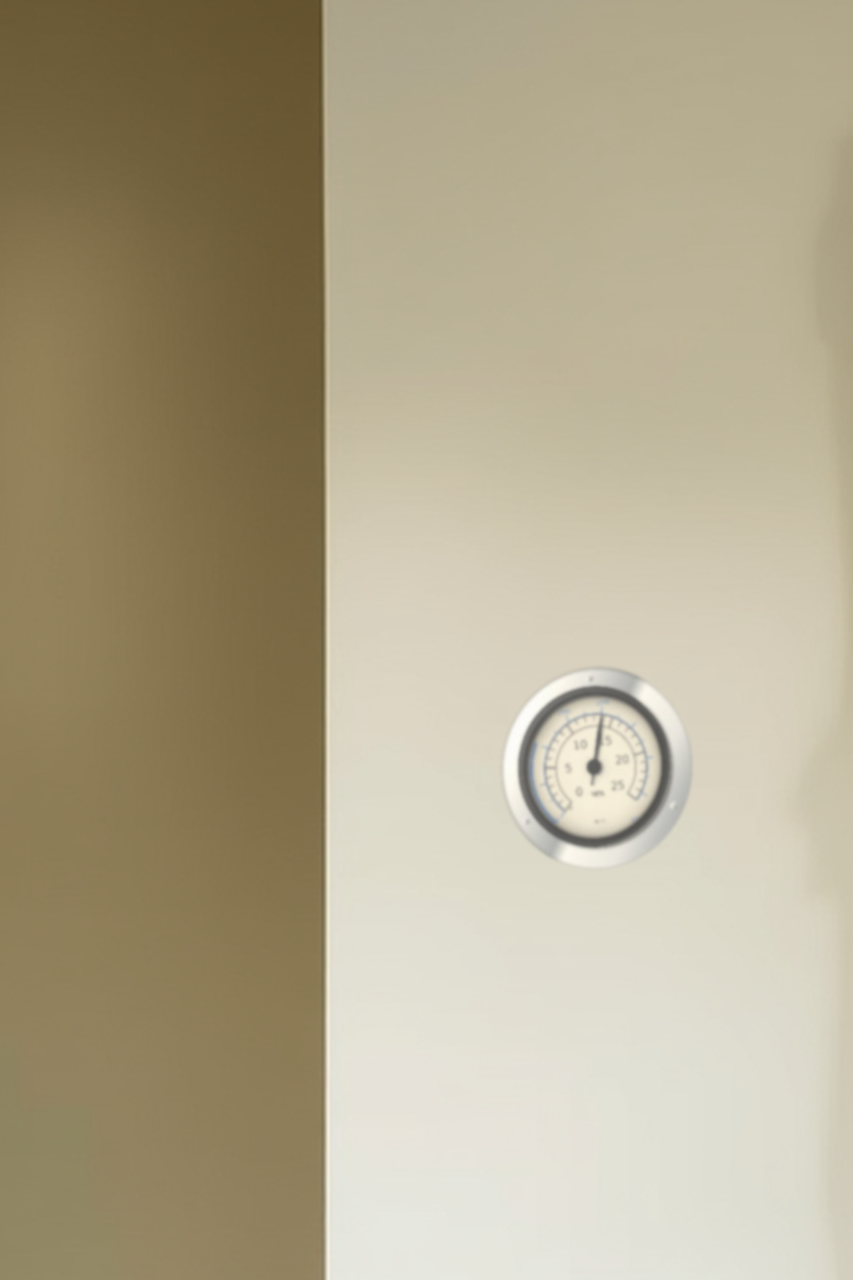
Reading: 14 MPa
